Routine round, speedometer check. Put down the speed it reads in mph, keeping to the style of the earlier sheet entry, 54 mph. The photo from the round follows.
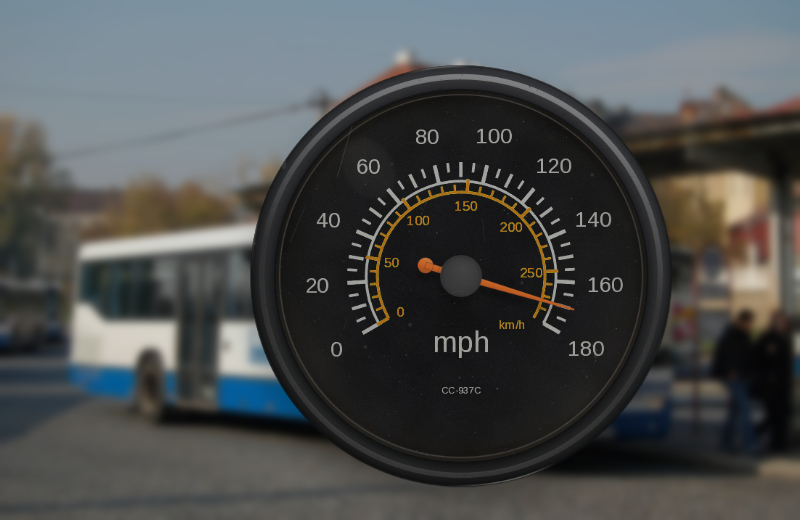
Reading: 170 mph
